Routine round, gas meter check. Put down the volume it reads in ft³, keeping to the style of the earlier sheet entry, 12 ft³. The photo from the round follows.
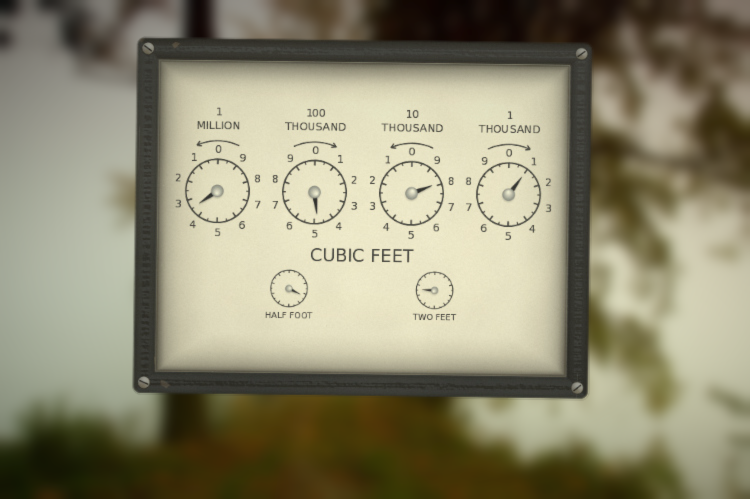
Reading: 348100 ft³
